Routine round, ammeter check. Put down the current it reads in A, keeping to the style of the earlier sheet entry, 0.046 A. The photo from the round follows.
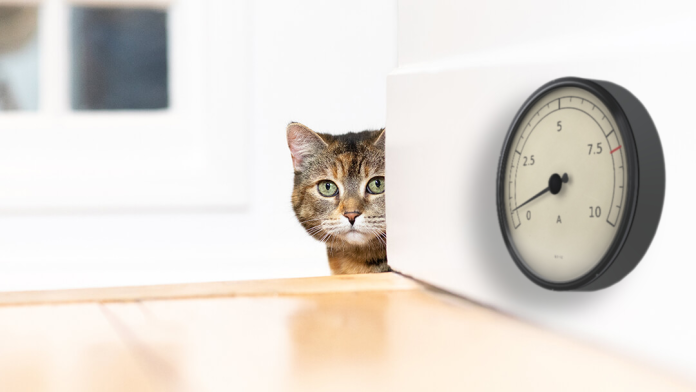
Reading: 0.5 A
